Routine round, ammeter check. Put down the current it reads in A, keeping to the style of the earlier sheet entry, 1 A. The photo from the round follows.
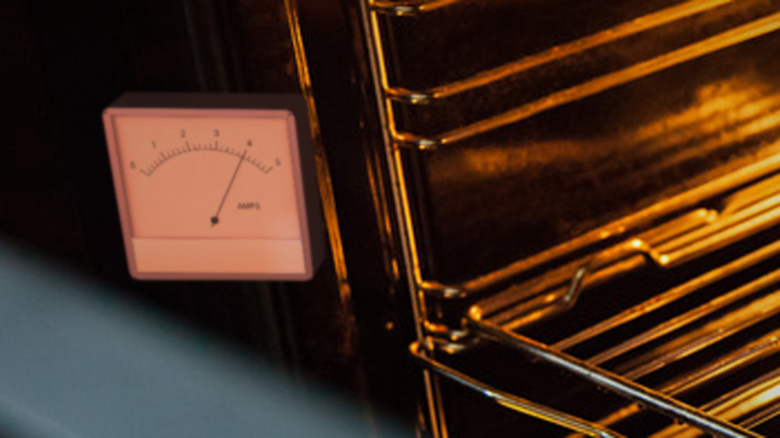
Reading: 4 A
